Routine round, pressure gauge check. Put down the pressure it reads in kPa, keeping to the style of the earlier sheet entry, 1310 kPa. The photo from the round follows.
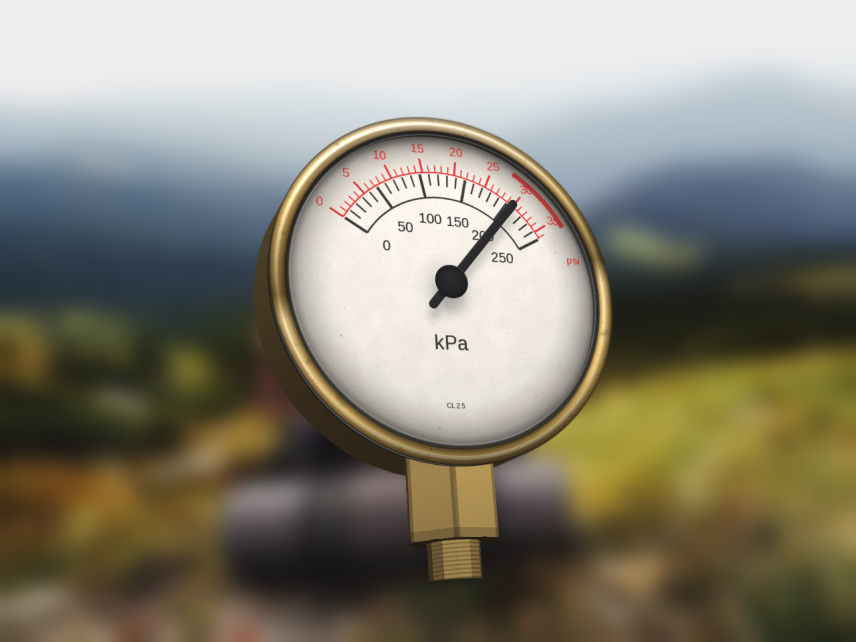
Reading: 205 kPa
